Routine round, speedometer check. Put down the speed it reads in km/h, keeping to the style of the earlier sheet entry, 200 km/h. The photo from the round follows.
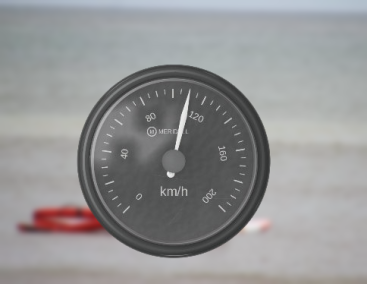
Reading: 110 km/h
